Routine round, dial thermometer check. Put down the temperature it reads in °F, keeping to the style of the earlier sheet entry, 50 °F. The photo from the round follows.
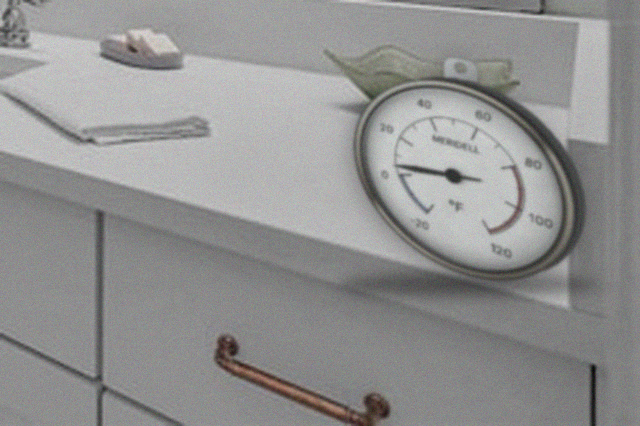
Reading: 5 °F
